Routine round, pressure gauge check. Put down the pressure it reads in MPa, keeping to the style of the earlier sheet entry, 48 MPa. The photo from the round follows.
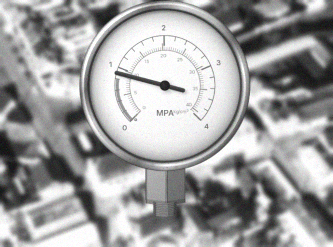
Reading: 0.9 MPa
